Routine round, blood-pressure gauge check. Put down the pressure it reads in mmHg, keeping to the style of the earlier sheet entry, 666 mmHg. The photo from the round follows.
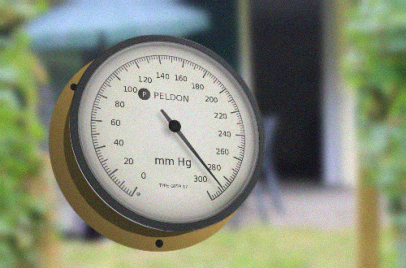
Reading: 290 mmHg
